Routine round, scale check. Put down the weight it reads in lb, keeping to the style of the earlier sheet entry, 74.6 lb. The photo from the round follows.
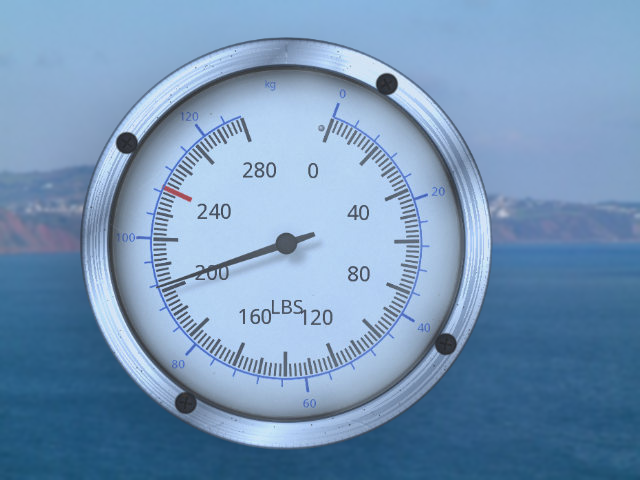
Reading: 202 lb
